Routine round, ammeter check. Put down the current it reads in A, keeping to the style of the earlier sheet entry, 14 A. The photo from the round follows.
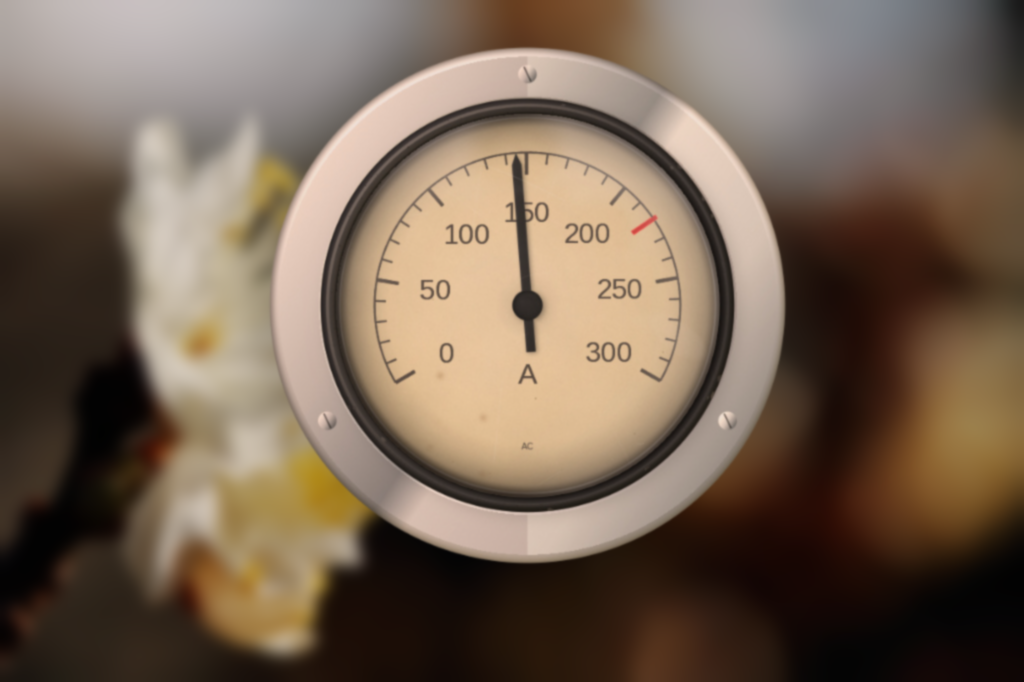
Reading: 145 A
